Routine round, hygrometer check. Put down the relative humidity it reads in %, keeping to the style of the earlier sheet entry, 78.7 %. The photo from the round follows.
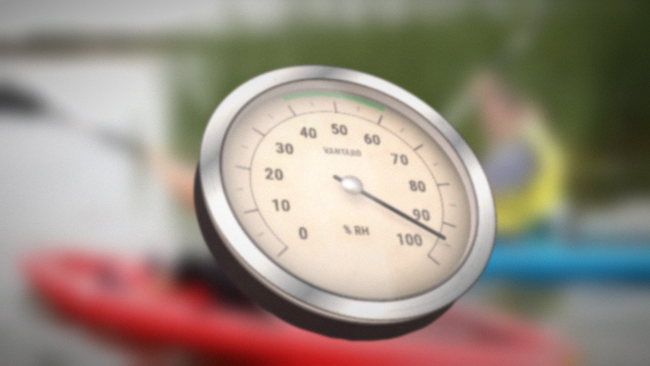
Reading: 95 %
